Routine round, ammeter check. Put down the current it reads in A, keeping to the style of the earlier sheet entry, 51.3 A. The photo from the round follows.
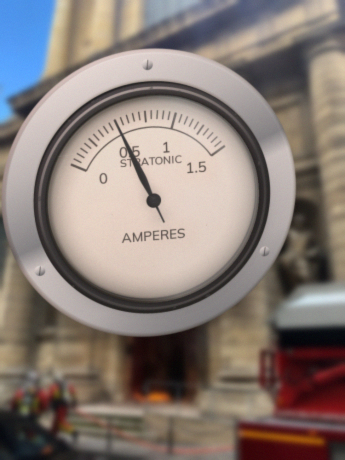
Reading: 0.5 A
